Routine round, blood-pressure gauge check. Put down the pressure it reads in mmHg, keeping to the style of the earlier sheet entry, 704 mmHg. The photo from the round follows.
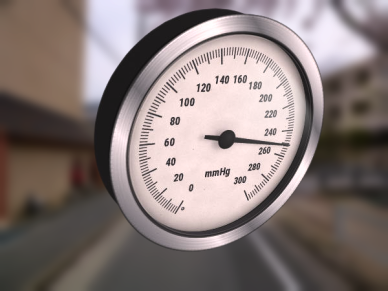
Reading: 250 mmHg
